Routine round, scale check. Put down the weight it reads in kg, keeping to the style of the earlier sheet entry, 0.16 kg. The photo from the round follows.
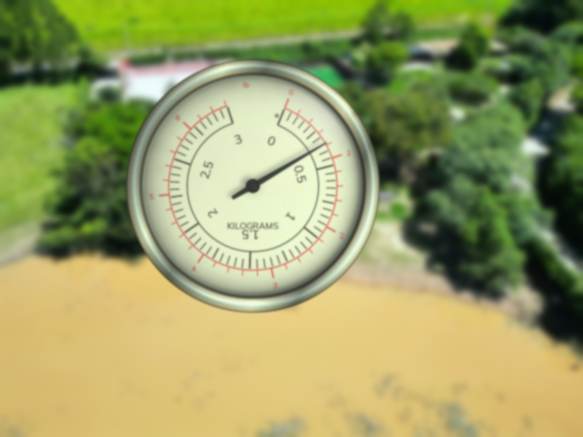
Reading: 0.35 kg
